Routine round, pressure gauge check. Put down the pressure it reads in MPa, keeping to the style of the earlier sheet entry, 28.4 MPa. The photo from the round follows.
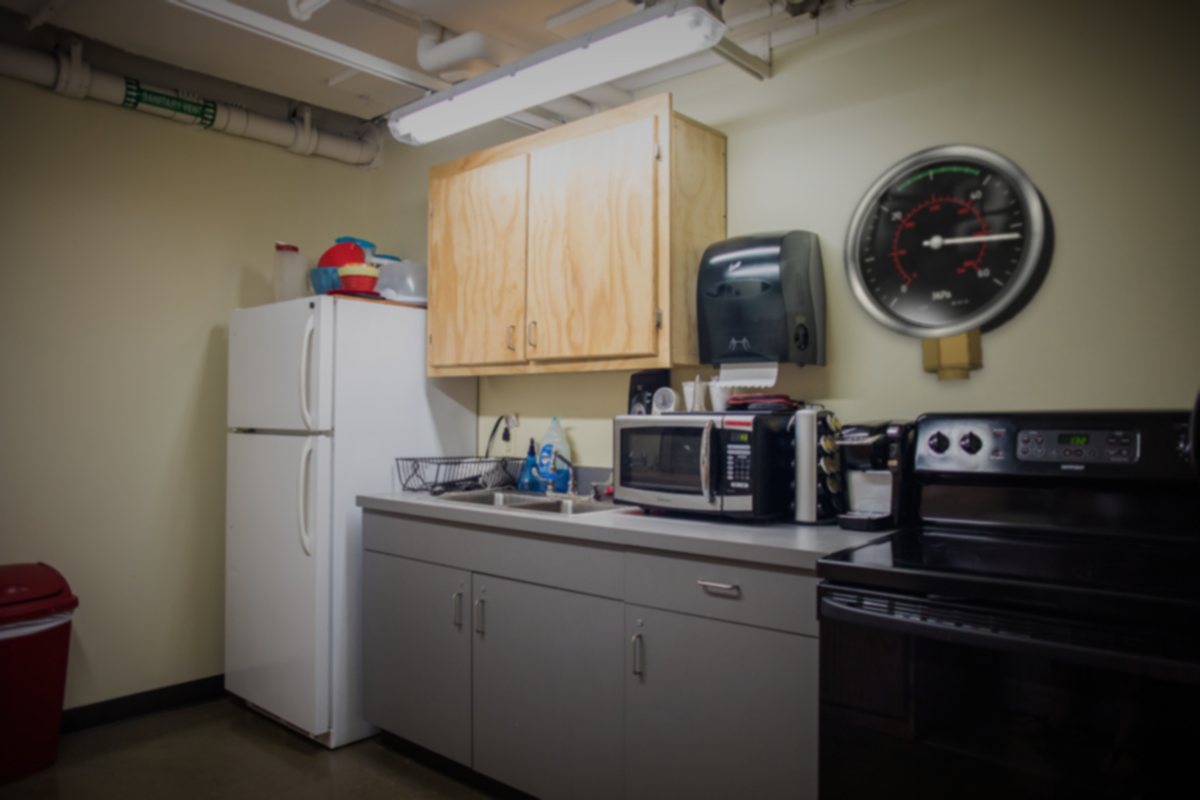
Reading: 52 MPa
